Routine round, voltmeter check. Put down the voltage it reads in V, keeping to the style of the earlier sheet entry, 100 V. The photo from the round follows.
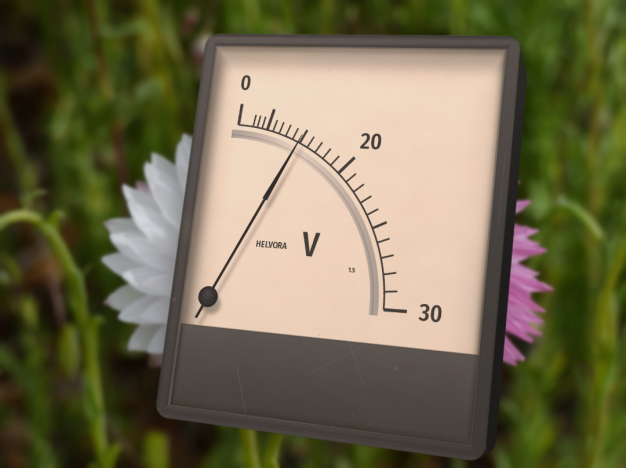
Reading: 15 V
